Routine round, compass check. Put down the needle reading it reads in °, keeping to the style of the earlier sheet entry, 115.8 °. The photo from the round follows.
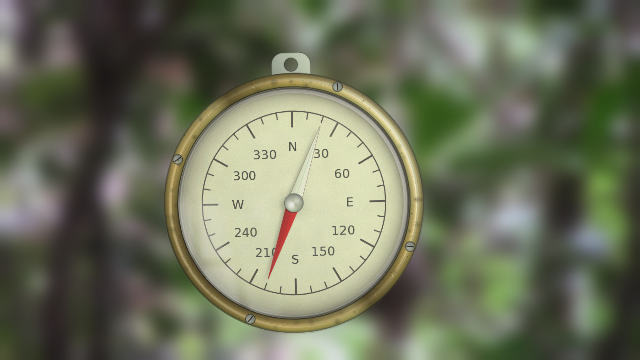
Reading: 200 °
